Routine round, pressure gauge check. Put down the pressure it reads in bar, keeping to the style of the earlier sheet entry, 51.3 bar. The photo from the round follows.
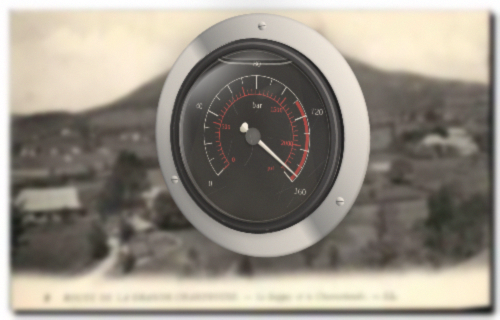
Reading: 155 bar
